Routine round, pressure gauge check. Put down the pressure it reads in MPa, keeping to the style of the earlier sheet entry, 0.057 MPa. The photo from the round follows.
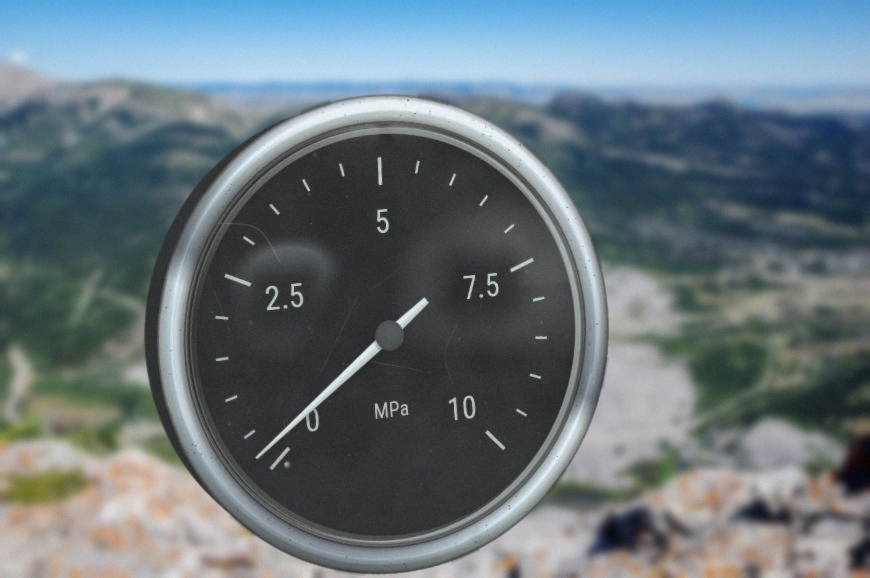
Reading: 0.25 MPa
